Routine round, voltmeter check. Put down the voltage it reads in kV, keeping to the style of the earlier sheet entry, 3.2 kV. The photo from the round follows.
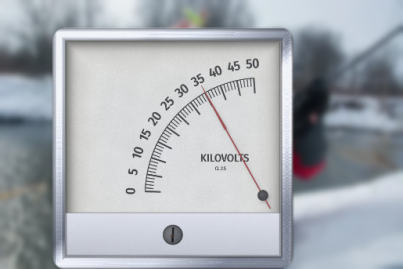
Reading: 35 kV
